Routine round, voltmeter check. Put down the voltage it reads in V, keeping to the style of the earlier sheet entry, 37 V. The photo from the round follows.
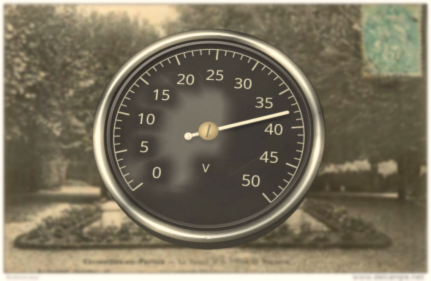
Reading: 38 V
